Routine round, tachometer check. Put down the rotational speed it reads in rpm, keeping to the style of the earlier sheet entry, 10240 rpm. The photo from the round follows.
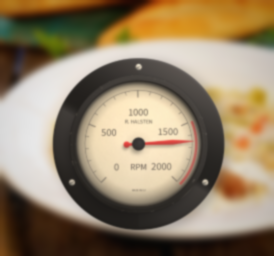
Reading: 1650 rpm
